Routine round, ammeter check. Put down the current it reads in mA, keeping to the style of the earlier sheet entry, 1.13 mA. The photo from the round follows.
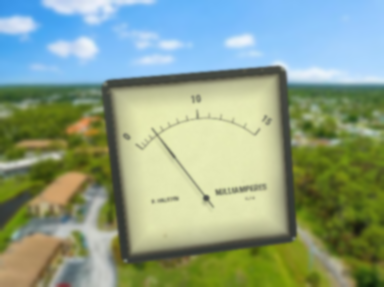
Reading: 5 mA
